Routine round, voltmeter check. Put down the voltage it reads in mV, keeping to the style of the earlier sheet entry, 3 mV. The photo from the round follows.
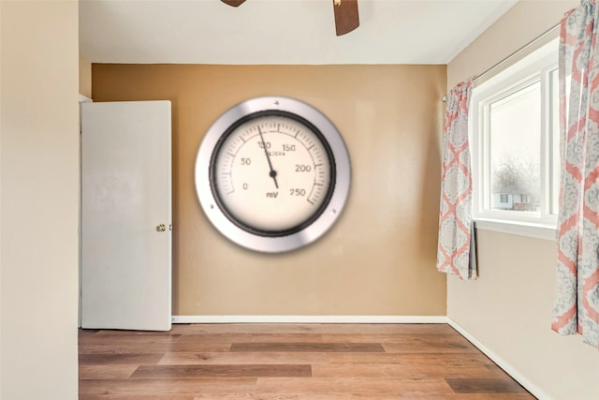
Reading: 100 mV
